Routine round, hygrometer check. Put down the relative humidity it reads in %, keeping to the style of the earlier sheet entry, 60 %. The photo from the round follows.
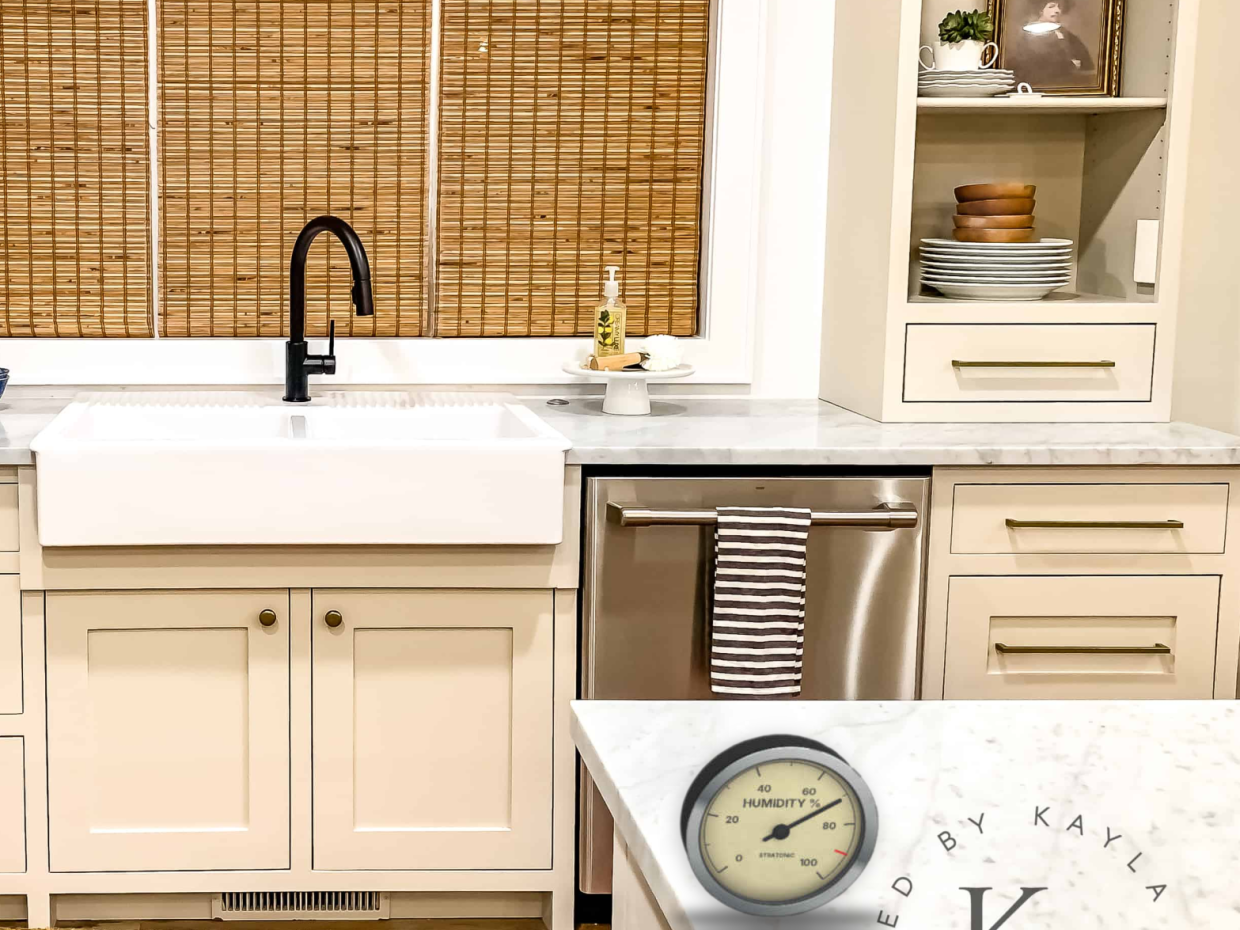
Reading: 70 %
